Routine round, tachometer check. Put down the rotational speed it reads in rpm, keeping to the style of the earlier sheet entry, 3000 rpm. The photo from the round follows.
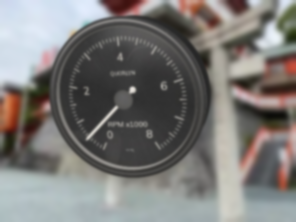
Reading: 500 rpm
